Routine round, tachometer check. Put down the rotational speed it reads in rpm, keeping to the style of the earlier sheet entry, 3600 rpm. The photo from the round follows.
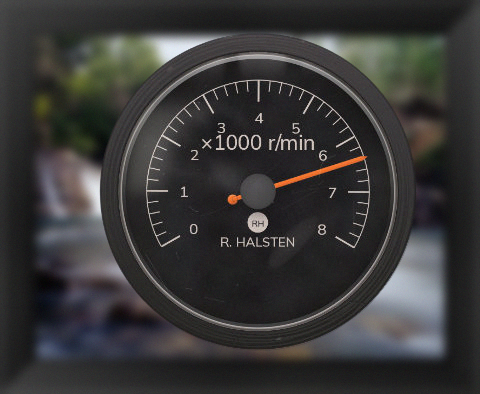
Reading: 6400 rpm
